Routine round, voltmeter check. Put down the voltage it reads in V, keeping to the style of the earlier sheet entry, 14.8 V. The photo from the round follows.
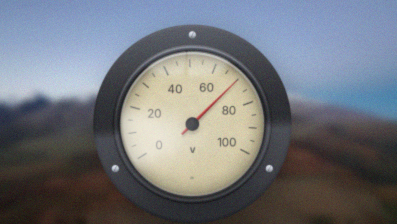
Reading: 70 V
